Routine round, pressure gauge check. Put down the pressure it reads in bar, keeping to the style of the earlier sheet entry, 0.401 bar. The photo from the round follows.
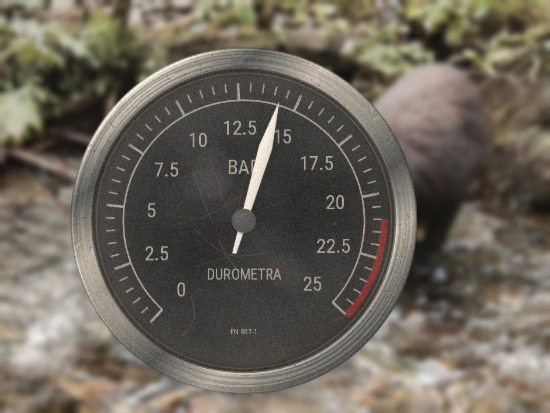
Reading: 14.25 bar
